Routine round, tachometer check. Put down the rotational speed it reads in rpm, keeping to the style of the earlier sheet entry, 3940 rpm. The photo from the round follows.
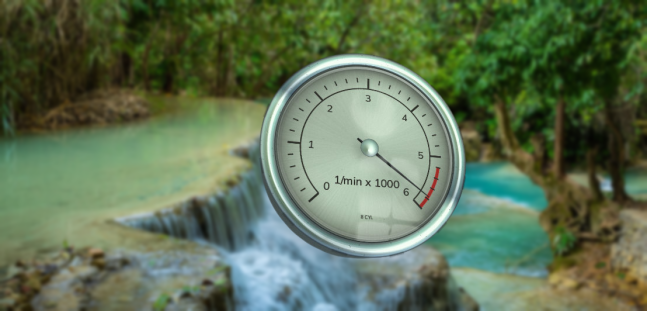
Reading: 5800 rpm
